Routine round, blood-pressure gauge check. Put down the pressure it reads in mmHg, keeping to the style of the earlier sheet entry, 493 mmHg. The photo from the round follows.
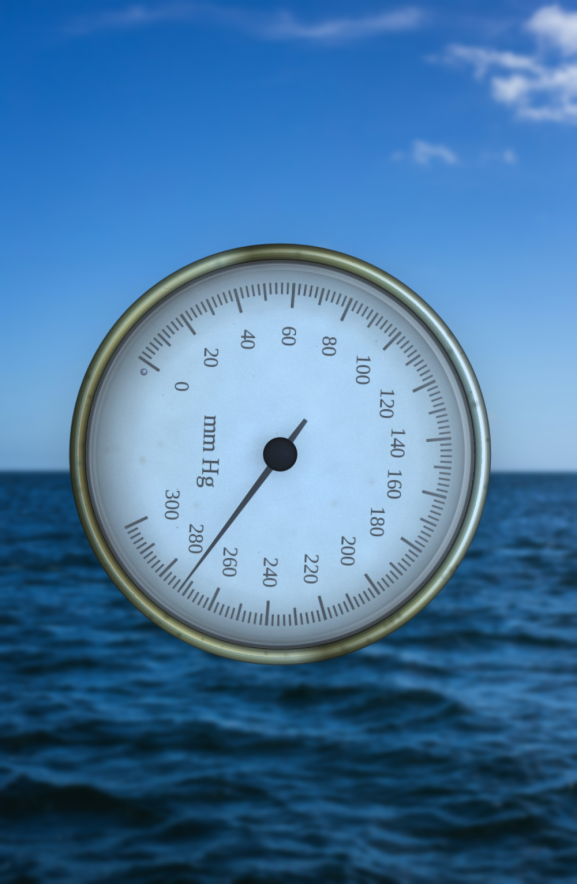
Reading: 272 mmHg
